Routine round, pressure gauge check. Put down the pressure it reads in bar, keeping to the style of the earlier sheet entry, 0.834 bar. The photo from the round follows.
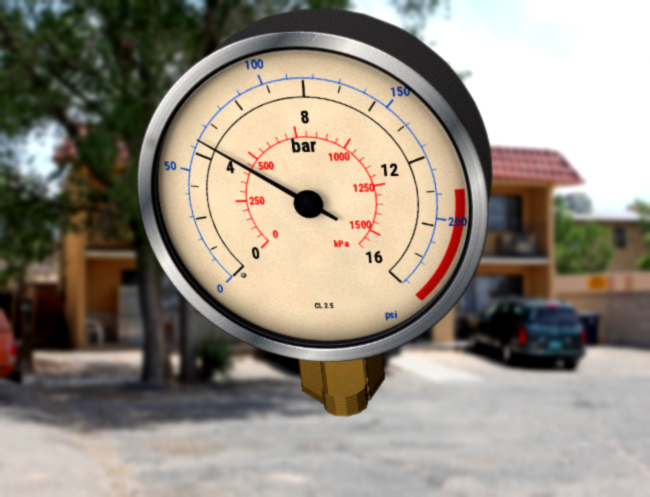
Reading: 4.5 bar
